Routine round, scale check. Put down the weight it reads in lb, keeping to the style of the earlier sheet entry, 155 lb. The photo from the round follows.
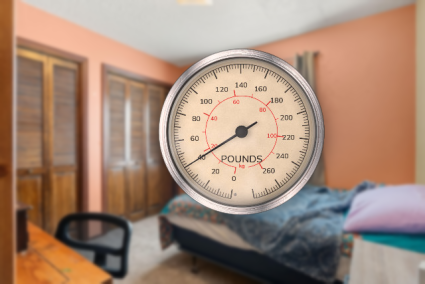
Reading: 40 lb
